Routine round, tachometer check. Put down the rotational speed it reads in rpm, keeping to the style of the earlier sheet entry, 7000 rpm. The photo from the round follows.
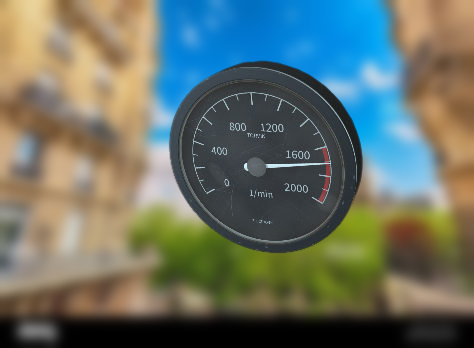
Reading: 1700 rpm
